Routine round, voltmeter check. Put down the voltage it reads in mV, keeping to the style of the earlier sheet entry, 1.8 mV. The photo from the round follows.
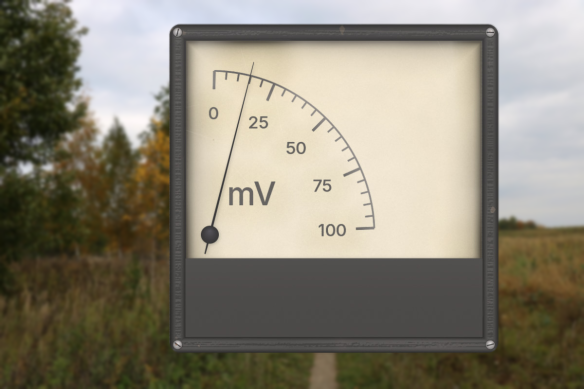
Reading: 15 mV
